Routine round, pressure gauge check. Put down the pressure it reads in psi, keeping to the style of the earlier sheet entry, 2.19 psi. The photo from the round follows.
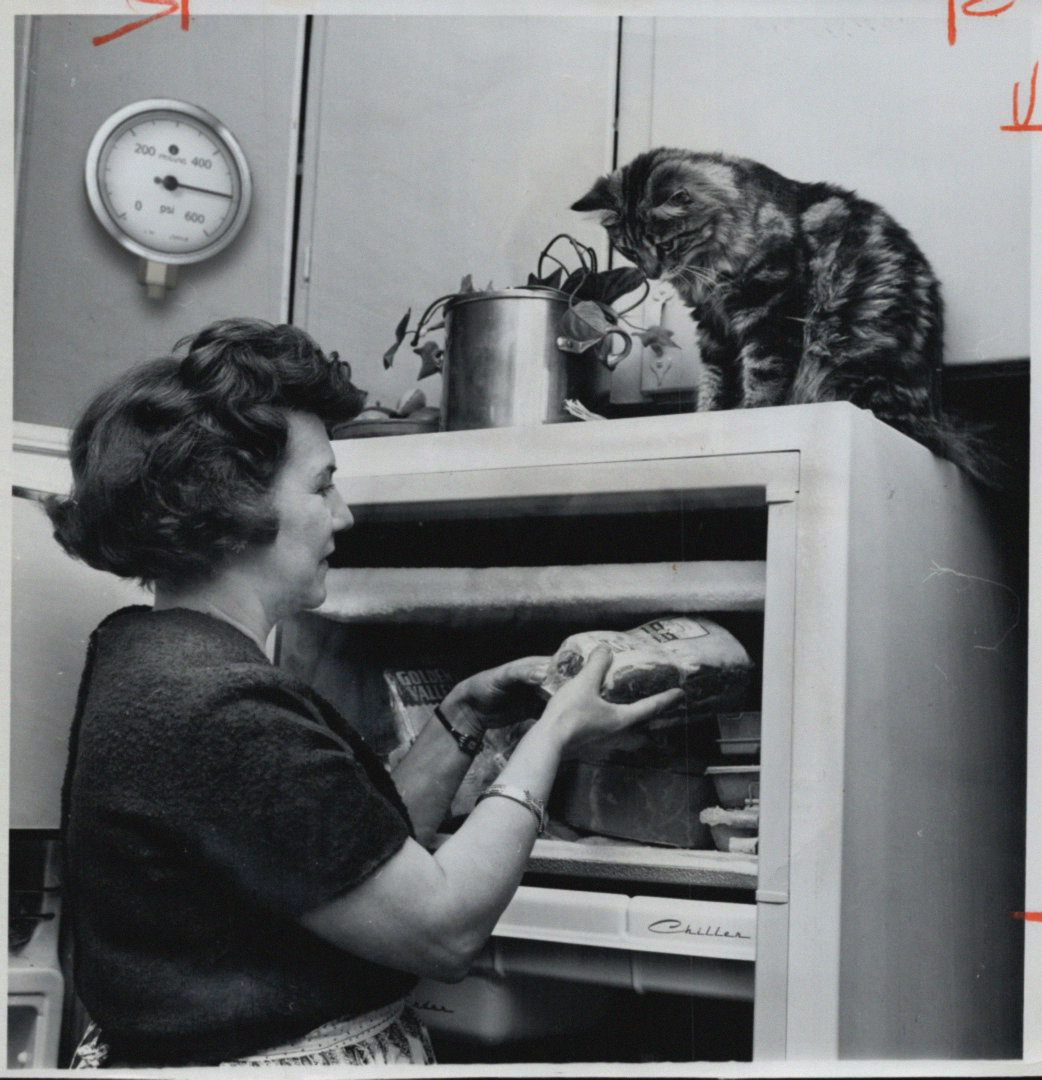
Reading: 500 psi
